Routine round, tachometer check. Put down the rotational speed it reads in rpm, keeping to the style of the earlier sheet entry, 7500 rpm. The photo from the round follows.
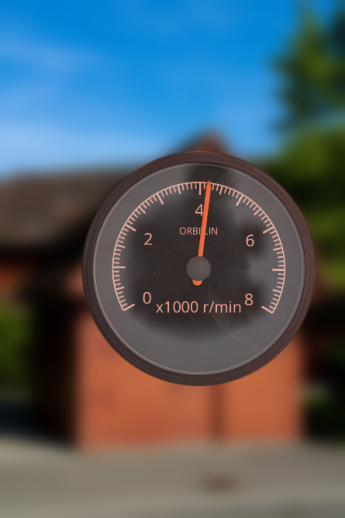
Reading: 4200 rpm
